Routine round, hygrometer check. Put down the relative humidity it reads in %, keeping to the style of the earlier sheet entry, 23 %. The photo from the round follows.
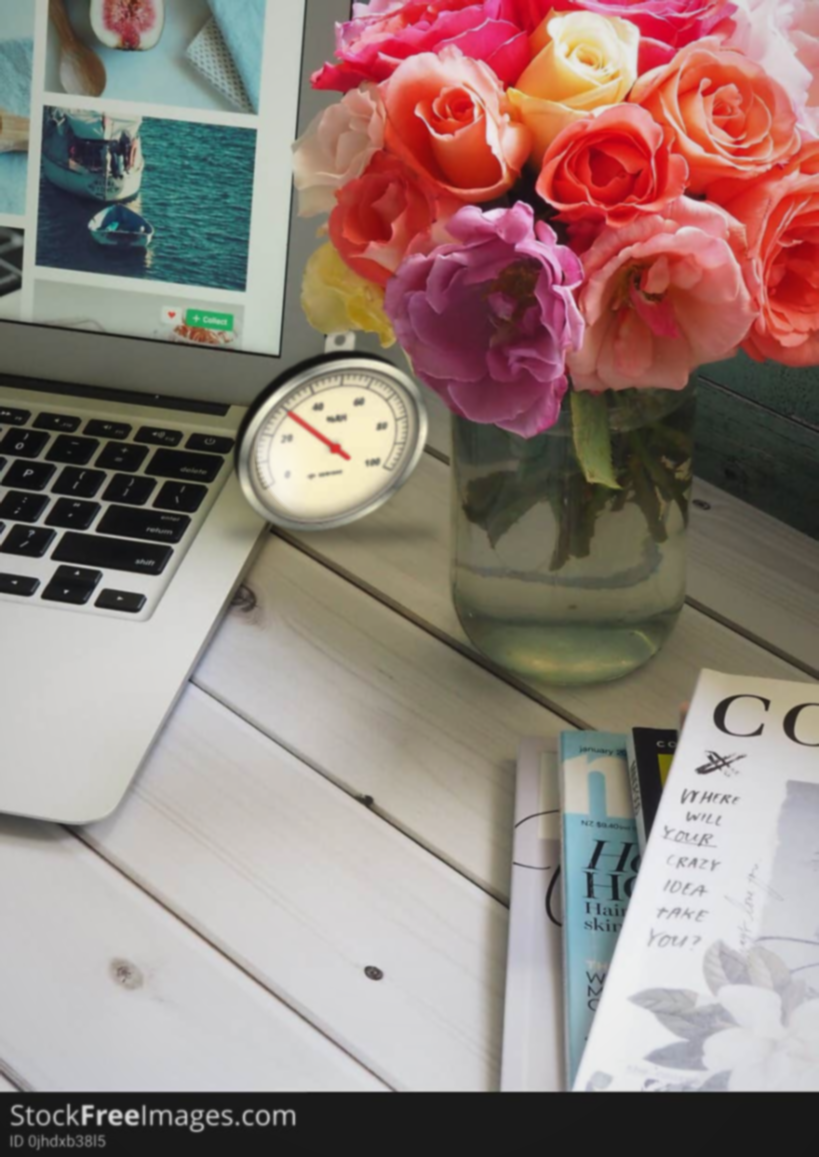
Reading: 30 %
